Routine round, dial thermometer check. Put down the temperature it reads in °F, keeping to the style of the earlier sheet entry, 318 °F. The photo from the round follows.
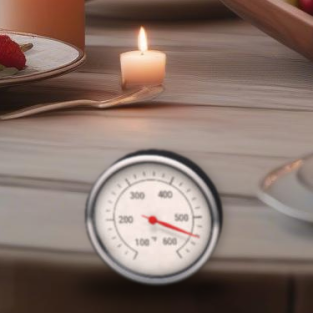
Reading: 540 °F
